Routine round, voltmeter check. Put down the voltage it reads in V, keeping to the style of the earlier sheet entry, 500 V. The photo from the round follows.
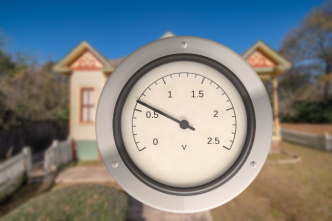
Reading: 0.6 V
